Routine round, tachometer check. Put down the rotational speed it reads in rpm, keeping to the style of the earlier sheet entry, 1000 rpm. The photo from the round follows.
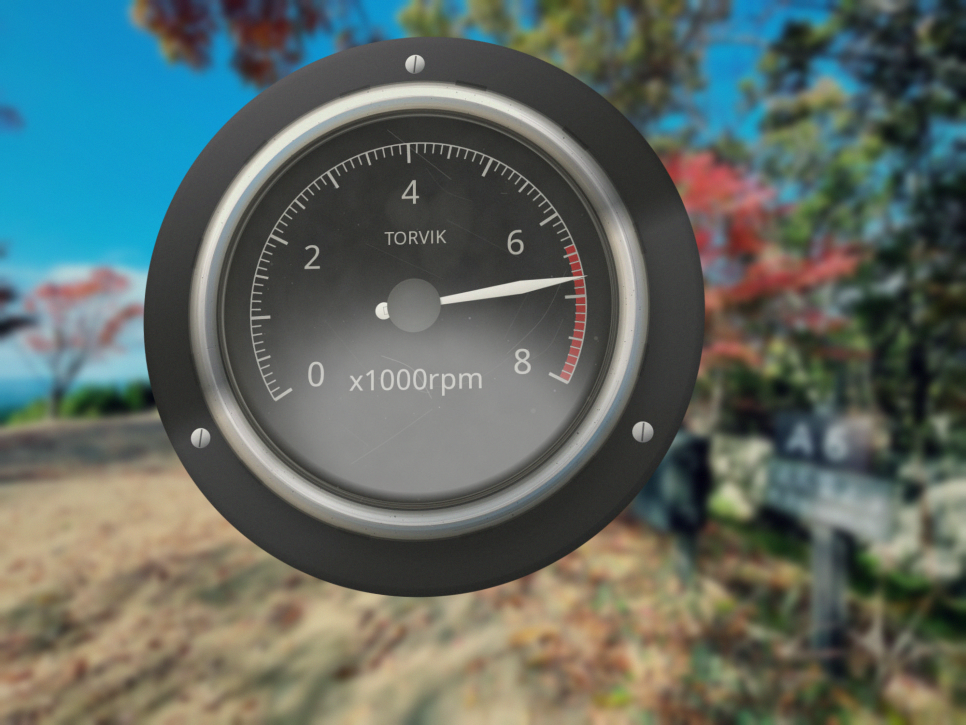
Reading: 6800 rpm
